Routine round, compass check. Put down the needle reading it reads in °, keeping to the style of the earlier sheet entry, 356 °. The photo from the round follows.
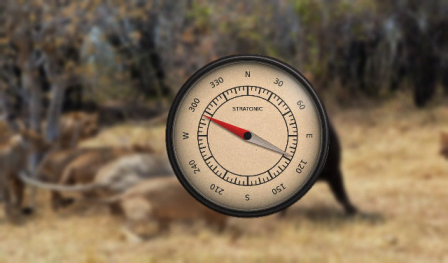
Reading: 295 °
